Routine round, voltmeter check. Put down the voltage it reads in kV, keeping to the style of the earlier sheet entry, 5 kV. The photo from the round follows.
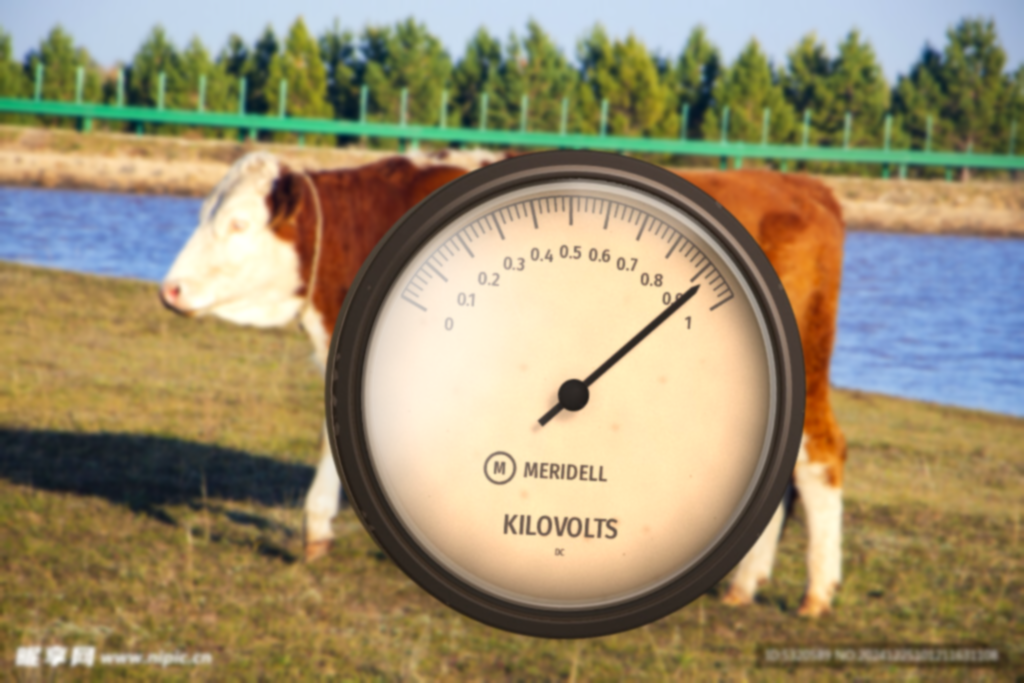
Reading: 0.92 kV
